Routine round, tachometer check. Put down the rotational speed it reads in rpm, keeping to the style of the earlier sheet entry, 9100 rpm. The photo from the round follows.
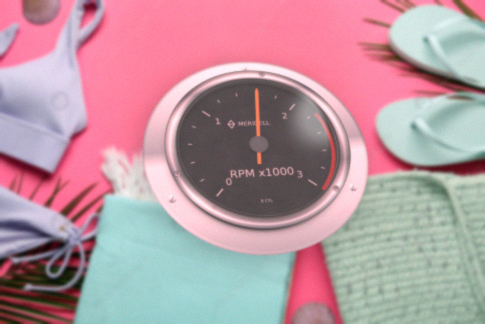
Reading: 1600 rpm
